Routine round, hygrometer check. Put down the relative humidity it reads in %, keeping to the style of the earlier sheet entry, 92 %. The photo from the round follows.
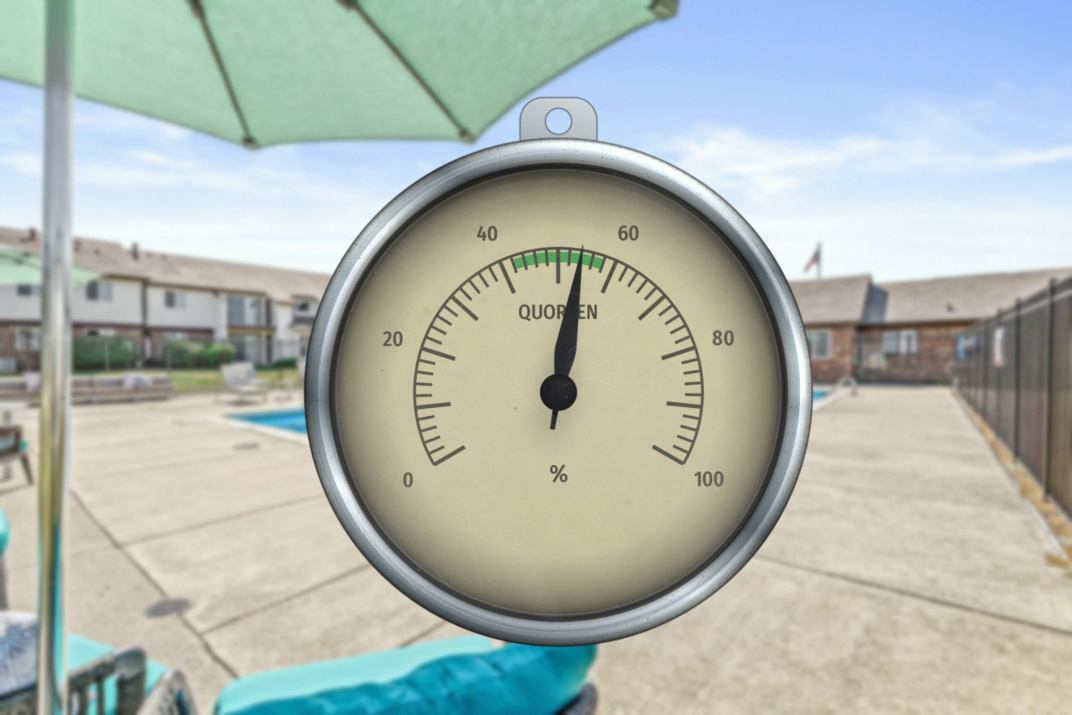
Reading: 54 %
